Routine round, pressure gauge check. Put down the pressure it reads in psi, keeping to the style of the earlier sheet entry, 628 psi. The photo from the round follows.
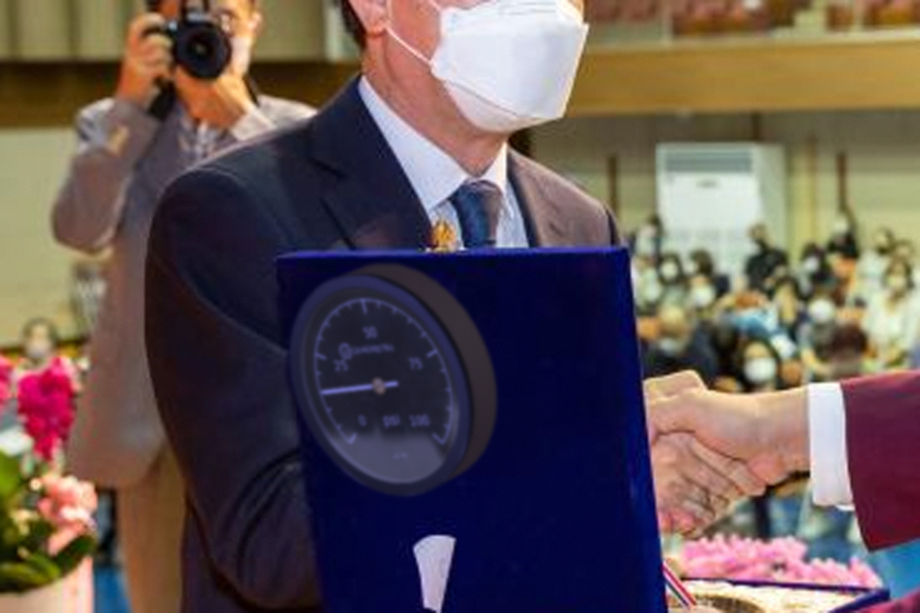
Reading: 15 psi
